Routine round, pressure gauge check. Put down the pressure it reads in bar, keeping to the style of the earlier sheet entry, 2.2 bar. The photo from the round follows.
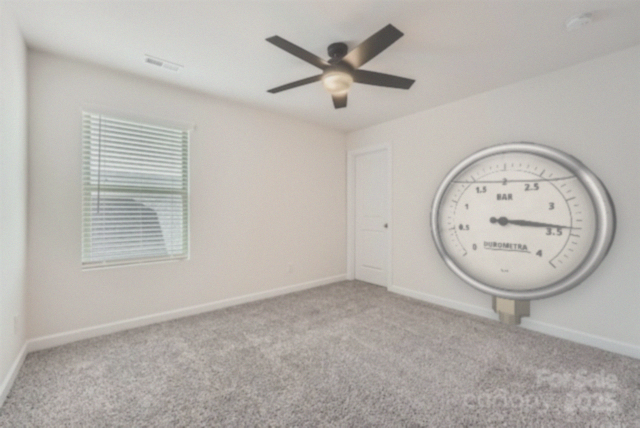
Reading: 3.4 bar
